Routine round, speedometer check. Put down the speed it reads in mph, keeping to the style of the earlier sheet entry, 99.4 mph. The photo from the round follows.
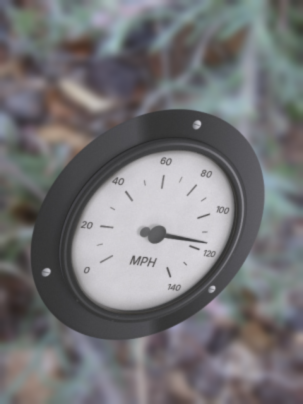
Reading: 115 mph
